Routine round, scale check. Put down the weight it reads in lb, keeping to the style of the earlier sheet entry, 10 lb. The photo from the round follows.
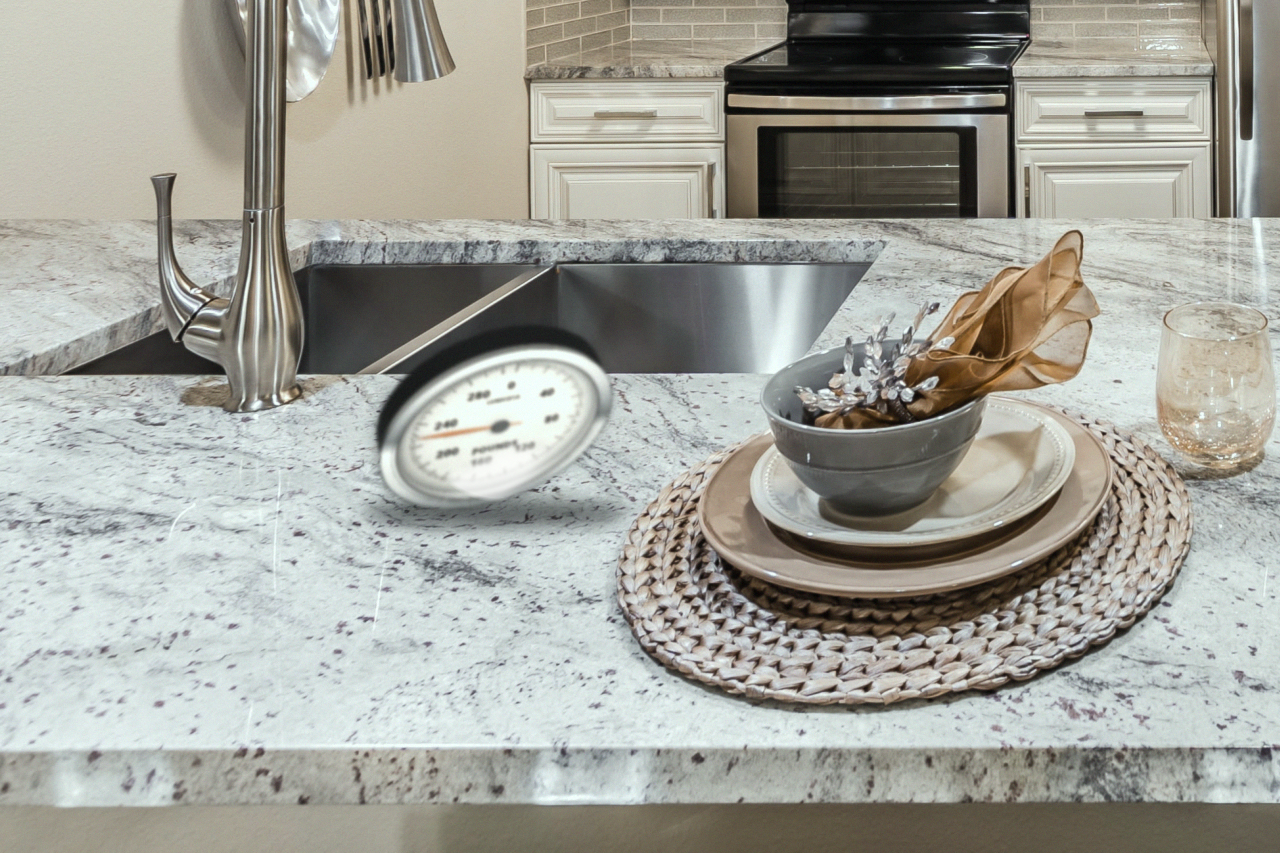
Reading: 230 lb
